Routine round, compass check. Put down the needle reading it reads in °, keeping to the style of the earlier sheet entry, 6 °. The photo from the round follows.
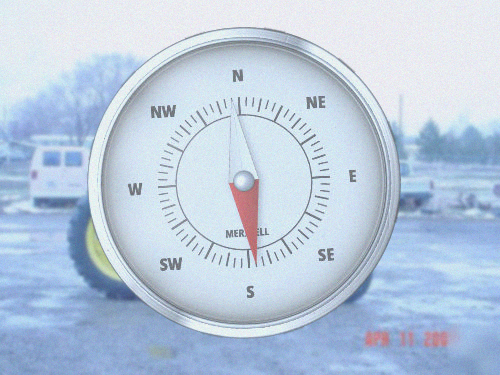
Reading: 175 °
